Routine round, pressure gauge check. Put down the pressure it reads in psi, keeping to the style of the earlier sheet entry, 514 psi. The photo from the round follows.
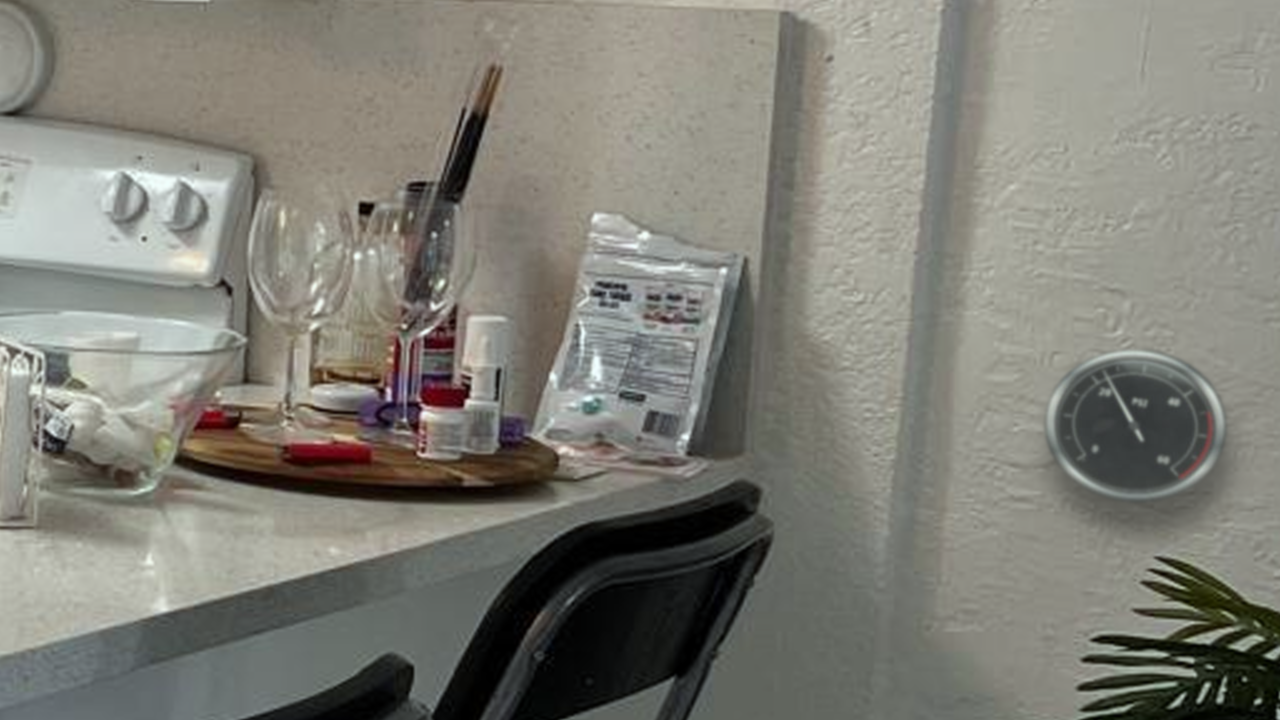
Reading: 22.5 psi
